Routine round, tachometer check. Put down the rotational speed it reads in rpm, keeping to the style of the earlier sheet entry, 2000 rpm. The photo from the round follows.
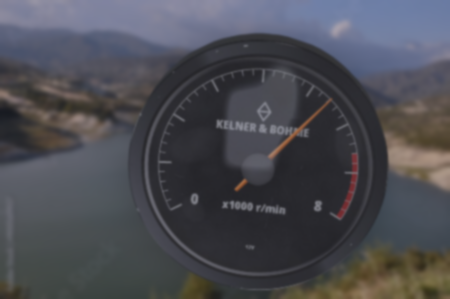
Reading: 5400 rpm
